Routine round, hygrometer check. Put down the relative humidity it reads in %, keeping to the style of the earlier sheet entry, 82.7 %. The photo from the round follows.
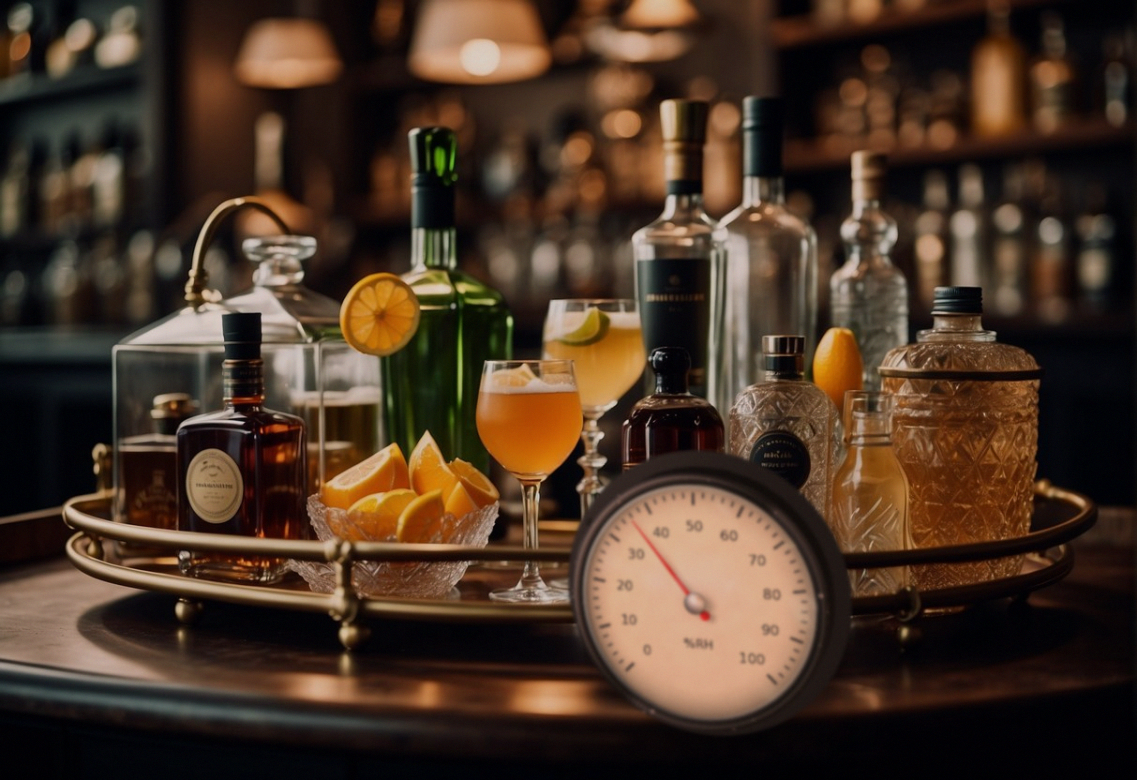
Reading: 36 %
